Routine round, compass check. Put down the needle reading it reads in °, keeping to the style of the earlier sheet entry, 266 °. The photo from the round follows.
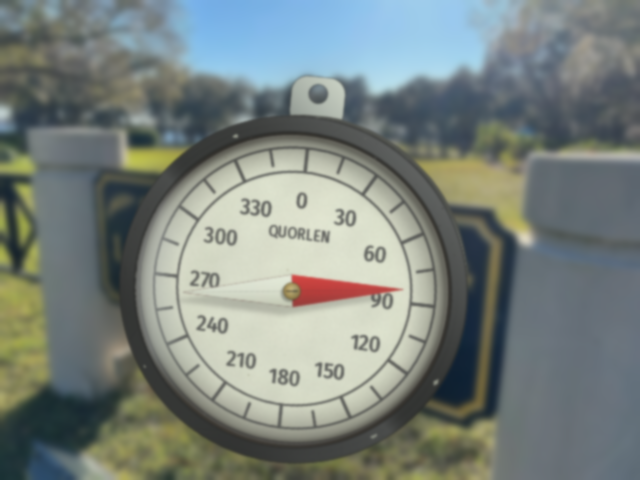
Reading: 82.5 °
